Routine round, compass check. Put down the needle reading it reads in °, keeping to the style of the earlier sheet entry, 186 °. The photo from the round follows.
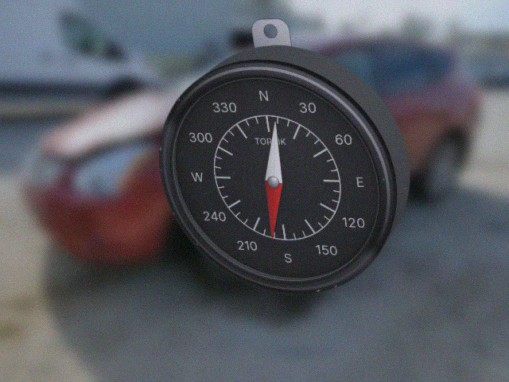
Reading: 190 °
